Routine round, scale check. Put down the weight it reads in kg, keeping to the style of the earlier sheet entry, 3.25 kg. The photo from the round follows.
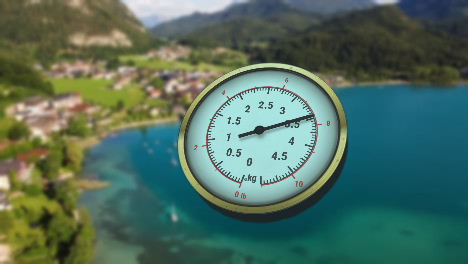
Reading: 3.5 kg
